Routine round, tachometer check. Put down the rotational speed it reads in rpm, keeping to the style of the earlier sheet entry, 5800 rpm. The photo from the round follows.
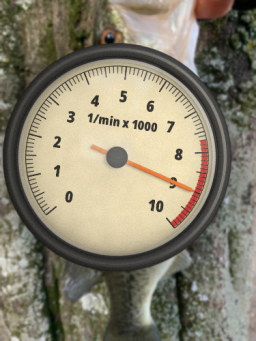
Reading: 9000 rpm
